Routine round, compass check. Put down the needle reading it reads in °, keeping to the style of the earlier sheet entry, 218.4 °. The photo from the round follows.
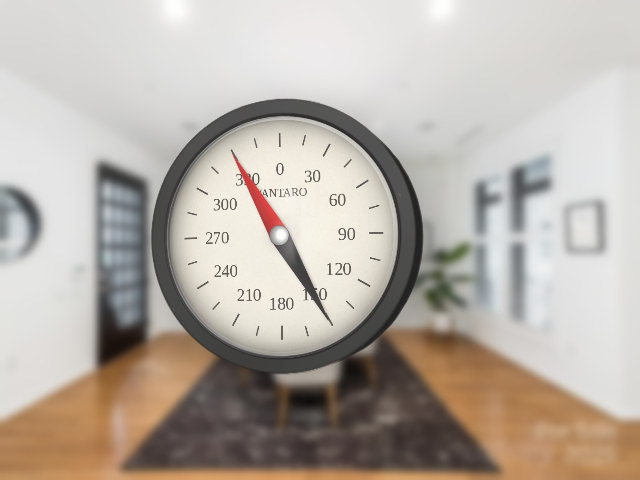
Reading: 330 °
